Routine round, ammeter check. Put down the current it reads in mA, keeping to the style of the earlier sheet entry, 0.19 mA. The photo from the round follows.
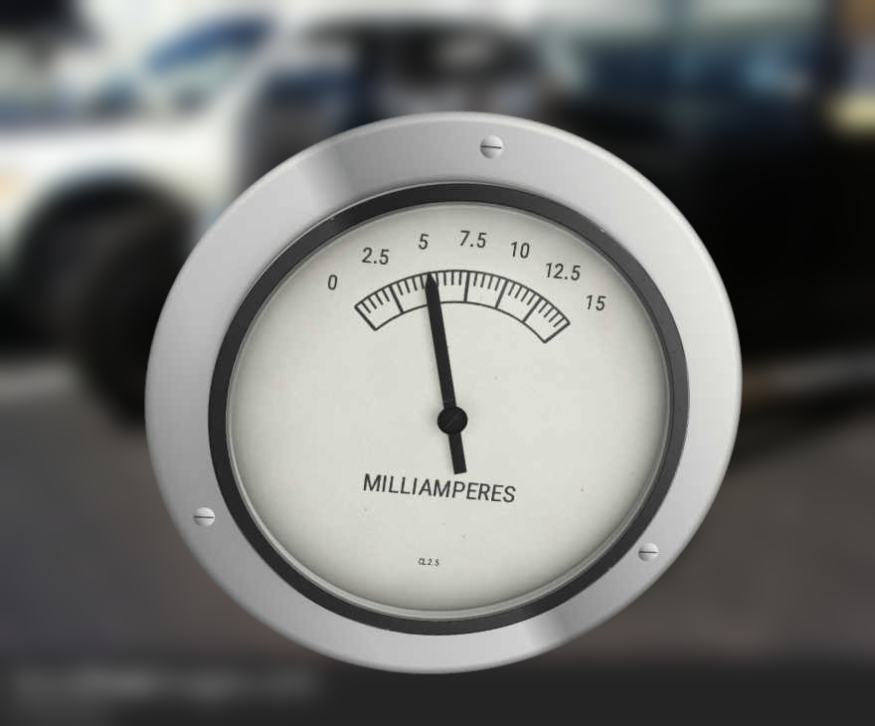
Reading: 5 mA
